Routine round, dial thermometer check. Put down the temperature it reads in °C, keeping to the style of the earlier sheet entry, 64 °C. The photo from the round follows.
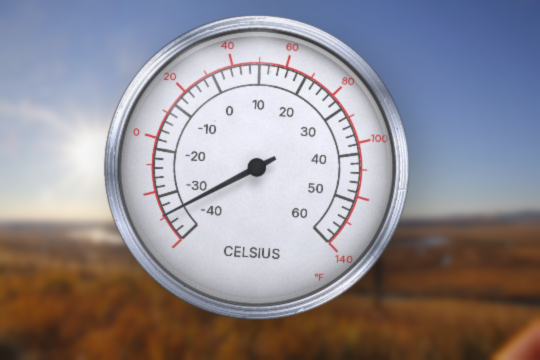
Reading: -34 °C
